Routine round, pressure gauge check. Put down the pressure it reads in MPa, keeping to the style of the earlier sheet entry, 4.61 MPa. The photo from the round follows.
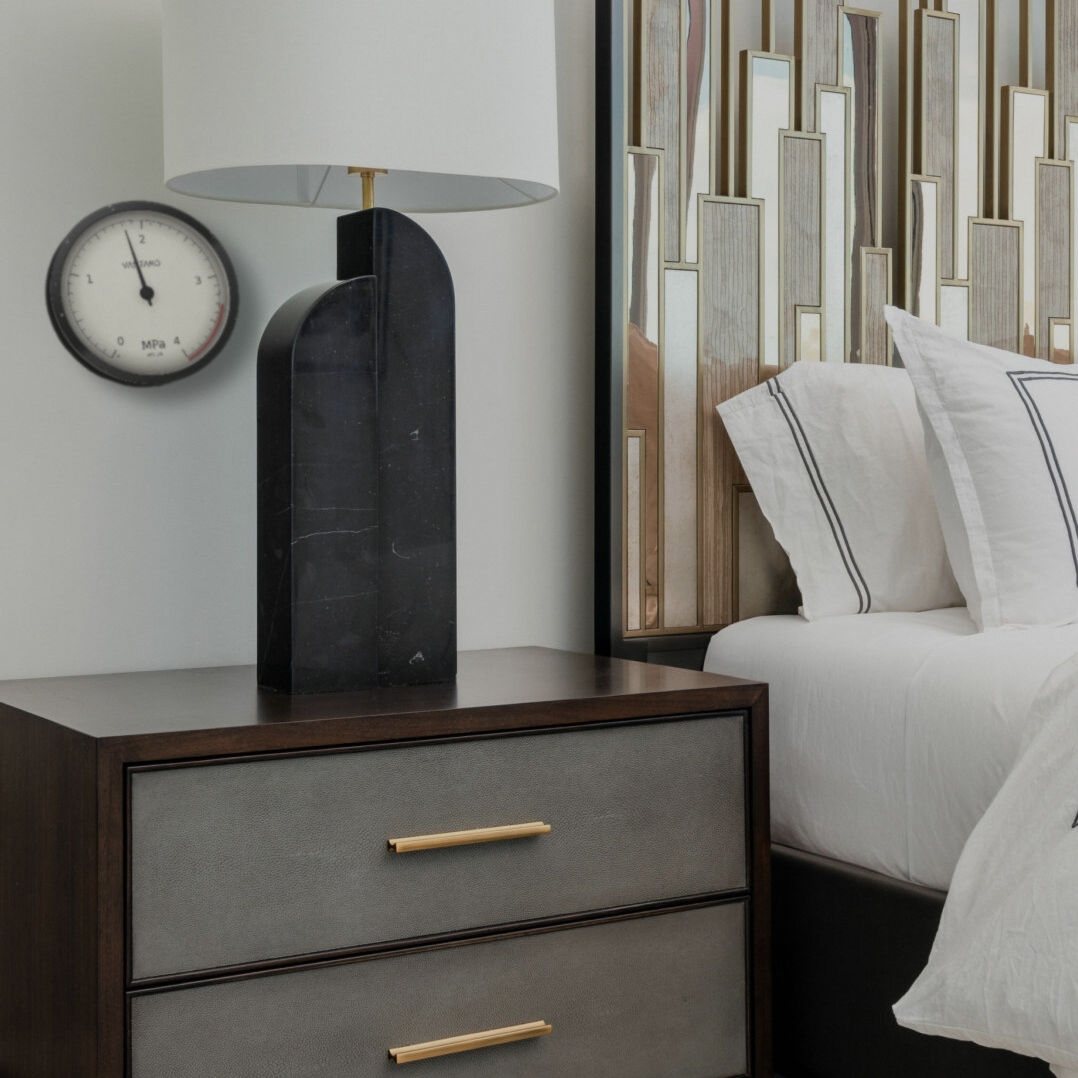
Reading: 1.8 MPa
